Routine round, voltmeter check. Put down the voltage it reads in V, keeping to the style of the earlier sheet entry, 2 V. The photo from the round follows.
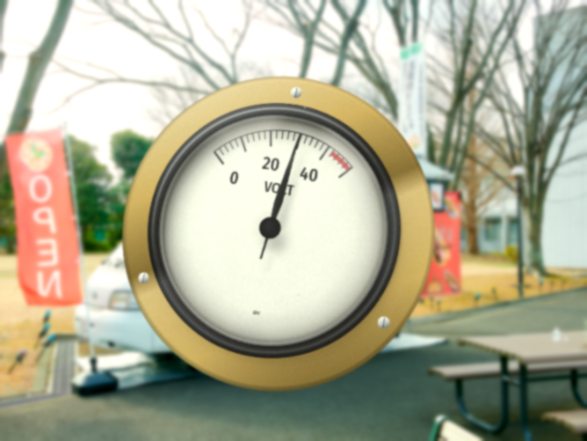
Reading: 30 V
